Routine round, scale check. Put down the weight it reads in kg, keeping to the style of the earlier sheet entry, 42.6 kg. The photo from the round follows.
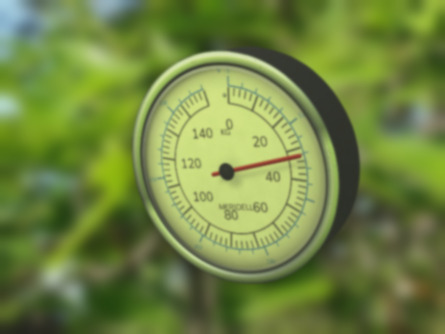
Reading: 32 kg
